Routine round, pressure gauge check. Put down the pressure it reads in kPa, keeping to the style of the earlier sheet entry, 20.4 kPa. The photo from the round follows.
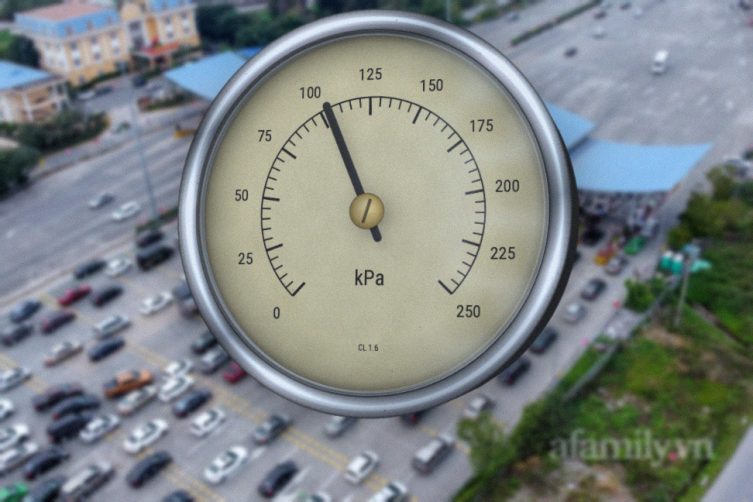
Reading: 105 kPa
